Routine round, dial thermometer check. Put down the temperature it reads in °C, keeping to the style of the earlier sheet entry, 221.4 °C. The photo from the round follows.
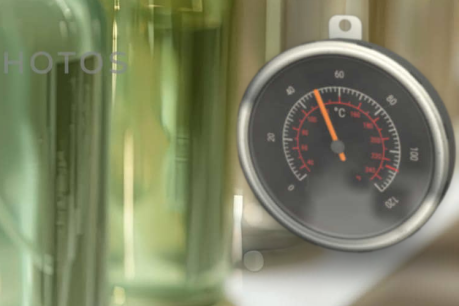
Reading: 50 °C
